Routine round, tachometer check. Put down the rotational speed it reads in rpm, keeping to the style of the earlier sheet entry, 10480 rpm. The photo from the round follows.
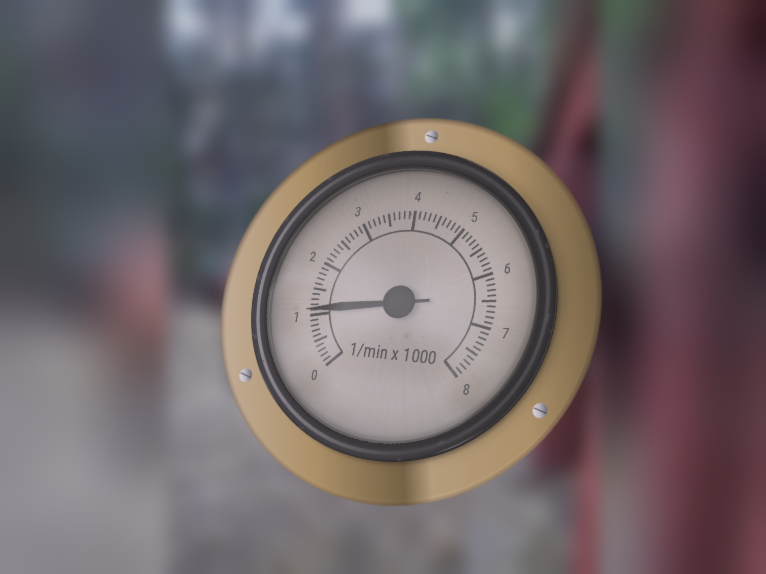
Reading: 1100 rpm
